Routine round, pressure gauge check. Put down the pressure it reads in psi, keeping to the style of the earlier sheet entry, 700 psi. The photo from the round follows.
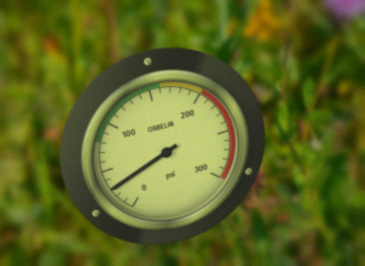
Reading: 30 psi
